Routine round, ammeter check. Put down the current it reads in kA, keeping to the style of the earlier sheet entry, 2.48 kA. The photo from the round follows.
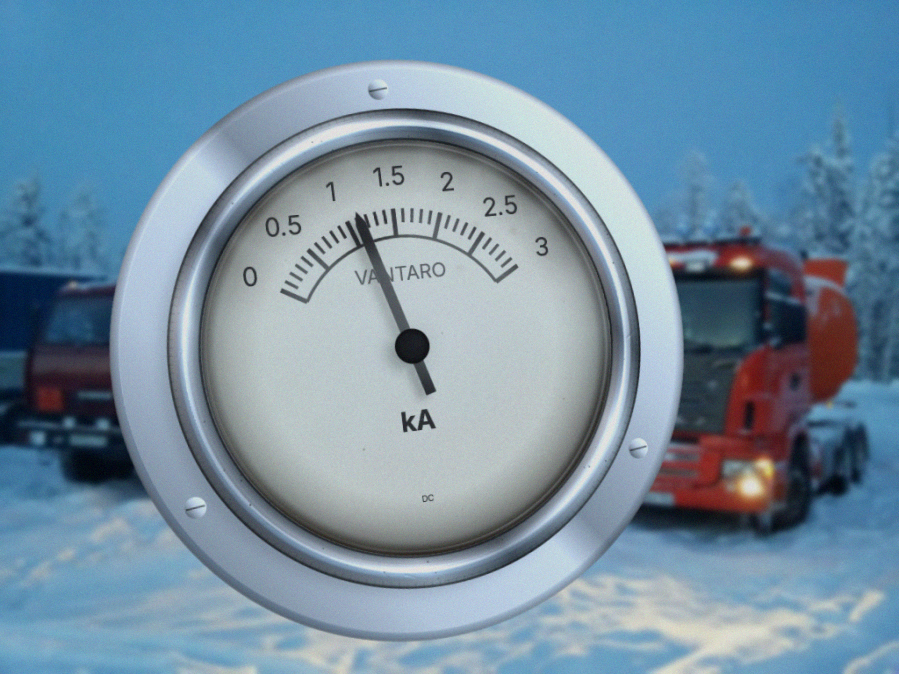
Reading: 1.1 kA
